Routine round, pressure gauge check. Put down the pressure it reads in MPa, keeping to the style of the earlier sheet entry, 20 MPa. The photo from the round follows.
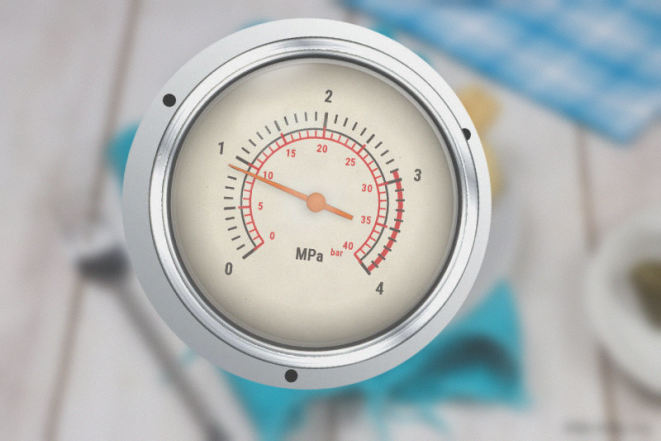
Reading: 0.9 MPa
